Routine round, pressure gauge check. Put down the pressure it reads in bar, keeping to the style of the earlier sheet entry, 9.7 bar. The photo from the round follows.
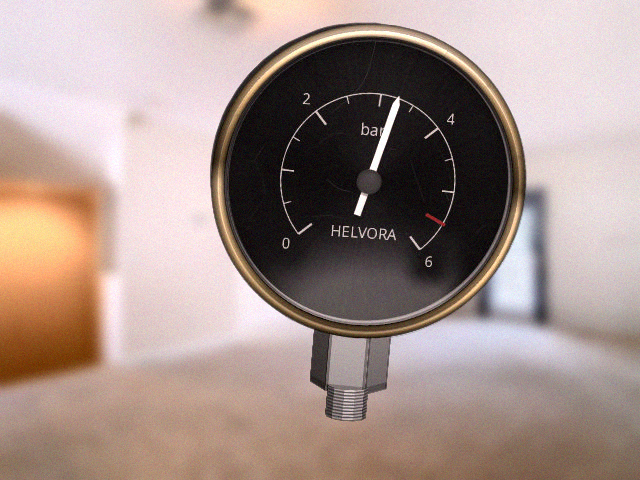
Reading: 3.25 bar
